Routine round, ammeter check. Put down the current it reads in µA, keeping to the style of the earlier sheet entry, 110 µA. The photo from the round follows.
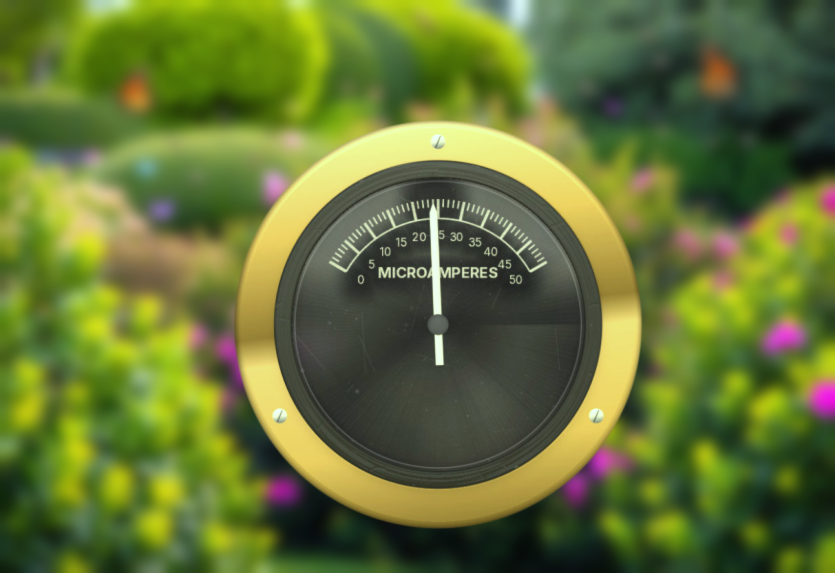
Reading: 24 µA
